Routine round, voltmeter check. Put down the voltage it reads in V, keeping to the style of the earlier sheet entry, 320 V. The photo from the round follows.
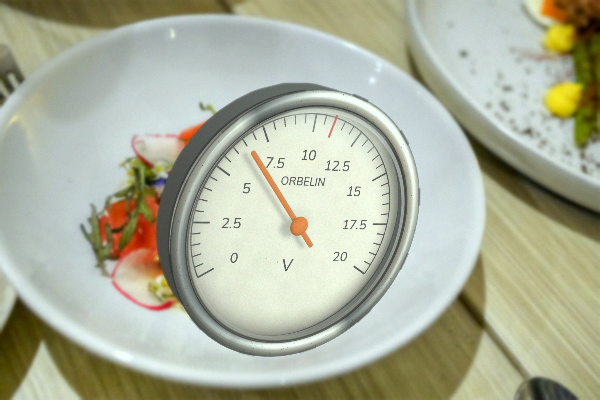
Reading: 6.5 V
